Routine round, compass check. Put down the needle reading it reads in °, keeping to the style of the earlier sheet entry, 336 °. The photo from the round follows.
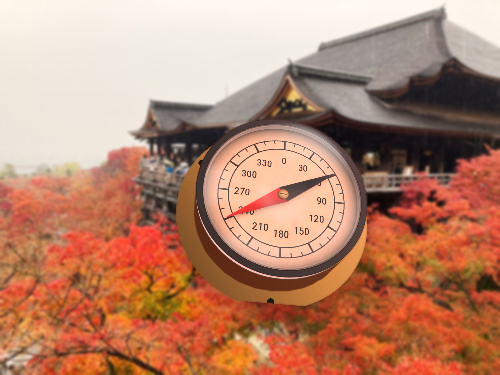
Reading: 240 °
